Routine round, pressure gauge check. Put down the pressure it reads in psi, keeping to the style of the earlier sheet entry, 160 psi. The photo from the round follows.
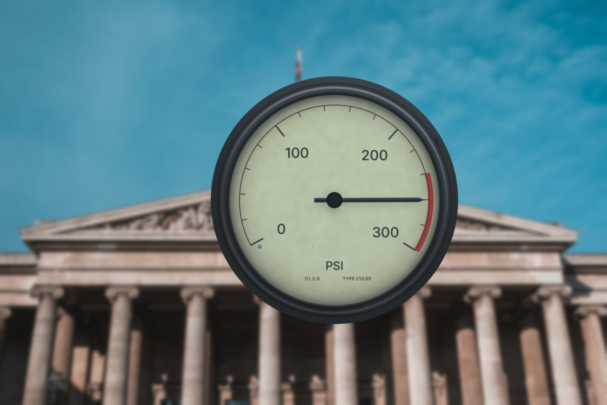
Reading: 260 psi
